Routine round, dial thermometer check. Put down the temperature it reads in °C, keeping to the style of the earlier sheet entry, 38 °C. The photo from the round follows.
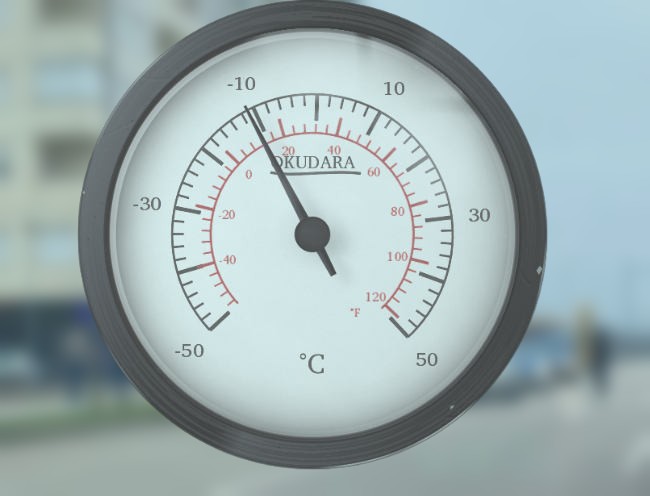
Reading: -11 °C
